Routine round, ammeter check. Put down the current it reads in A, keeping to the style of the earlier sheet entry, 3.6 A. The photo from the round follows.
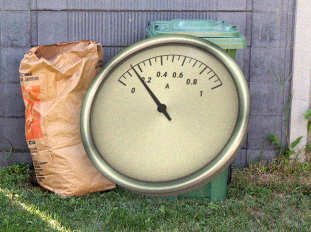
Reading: 0.15 A
